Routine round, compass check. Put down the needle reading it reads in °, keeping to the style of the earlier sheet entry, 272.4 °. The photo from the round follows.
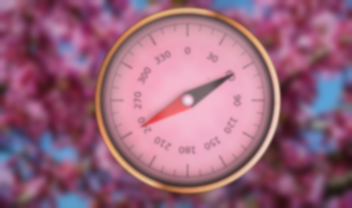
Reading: 240 °
